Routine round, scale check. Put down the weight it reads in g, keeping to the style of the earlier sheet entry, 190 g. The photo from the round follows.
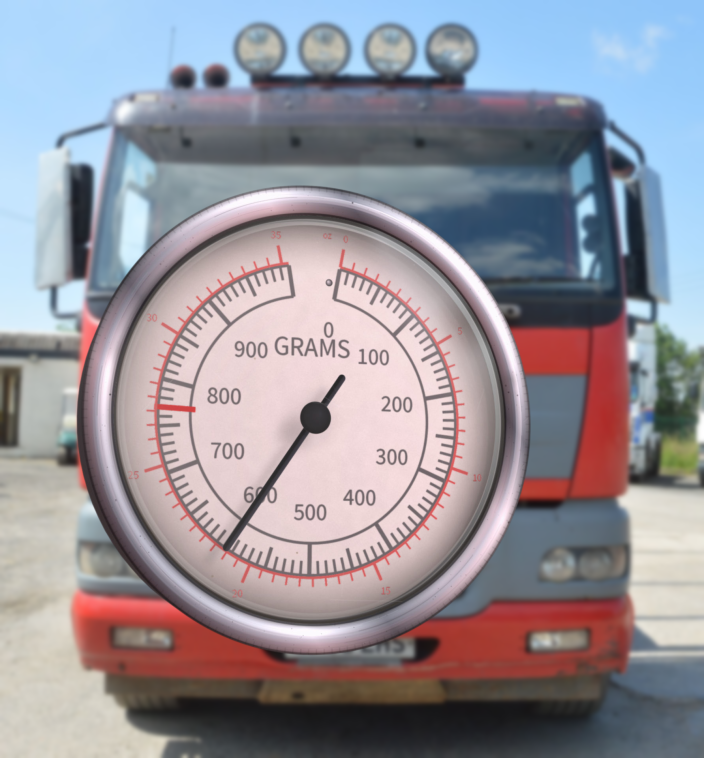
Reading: 600 g
